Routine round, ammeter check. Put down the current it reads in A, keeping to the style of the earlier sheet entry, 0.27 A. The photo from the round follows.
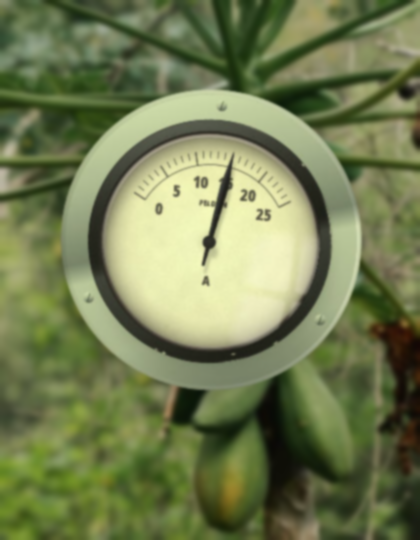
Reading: 15 A
